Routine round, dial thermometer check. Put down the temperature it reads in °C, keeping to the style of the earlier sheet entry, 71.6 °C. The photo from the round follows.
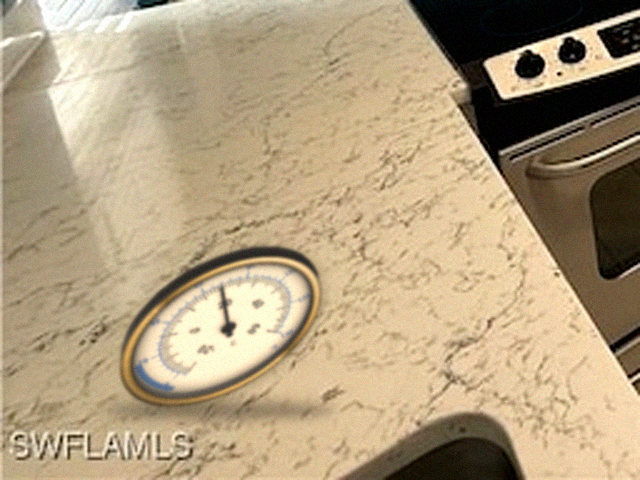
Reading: 20 °C
